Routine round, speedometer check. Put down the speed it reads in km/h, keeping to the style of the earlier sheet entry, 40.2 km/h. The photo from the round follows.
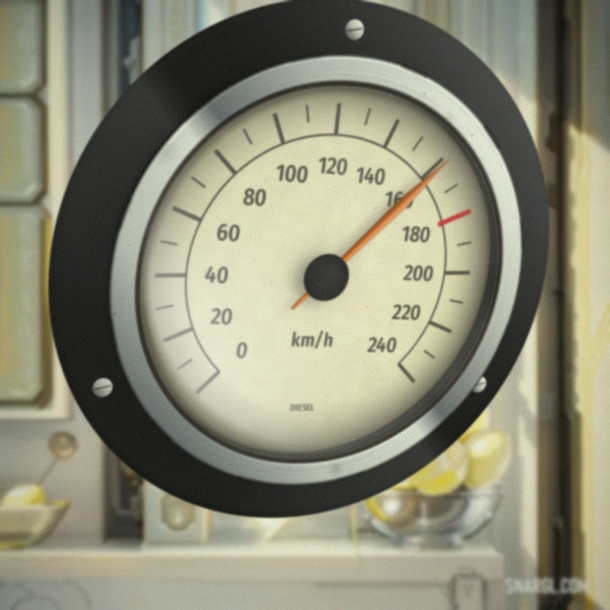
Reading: 160 km/h
